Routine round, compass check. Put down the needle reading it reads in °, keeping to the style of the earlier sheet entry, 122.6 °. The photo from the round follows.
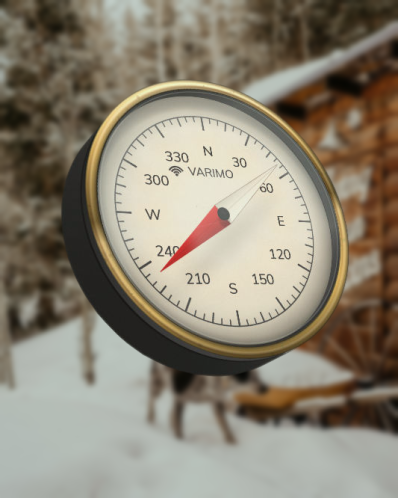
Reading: 232.5 °
